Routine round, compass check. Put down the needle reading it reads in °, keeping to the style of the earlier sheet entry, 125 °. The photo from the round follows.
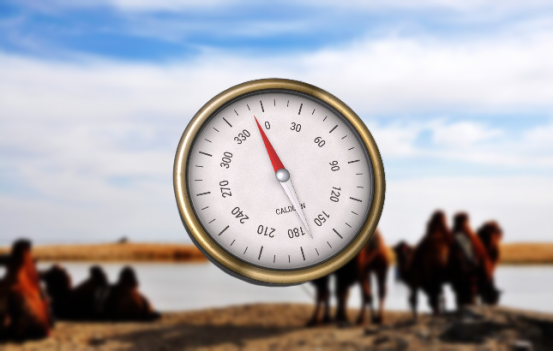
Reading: 350 °
